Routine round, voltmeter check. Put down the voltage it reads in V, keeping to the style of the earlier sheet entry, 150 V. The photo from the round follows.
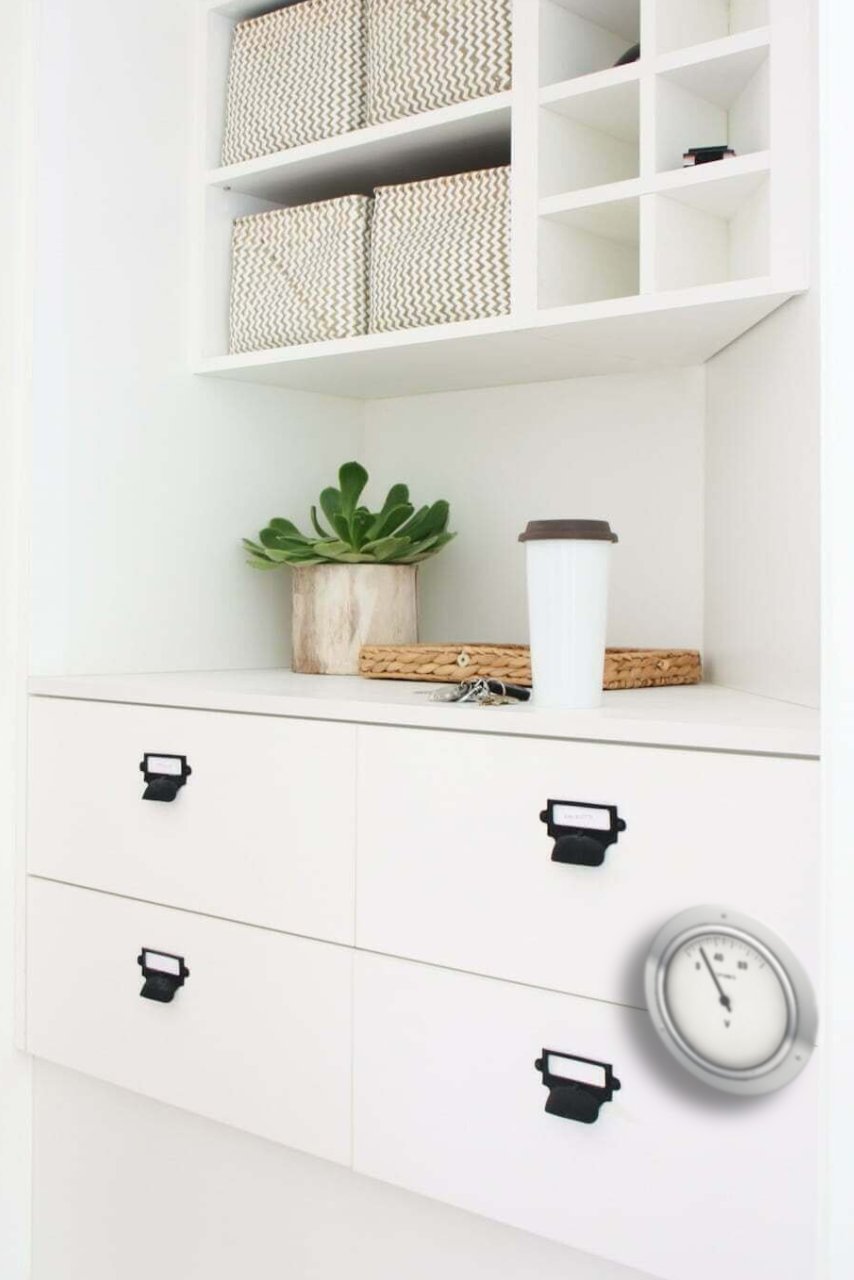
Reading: 20 V
